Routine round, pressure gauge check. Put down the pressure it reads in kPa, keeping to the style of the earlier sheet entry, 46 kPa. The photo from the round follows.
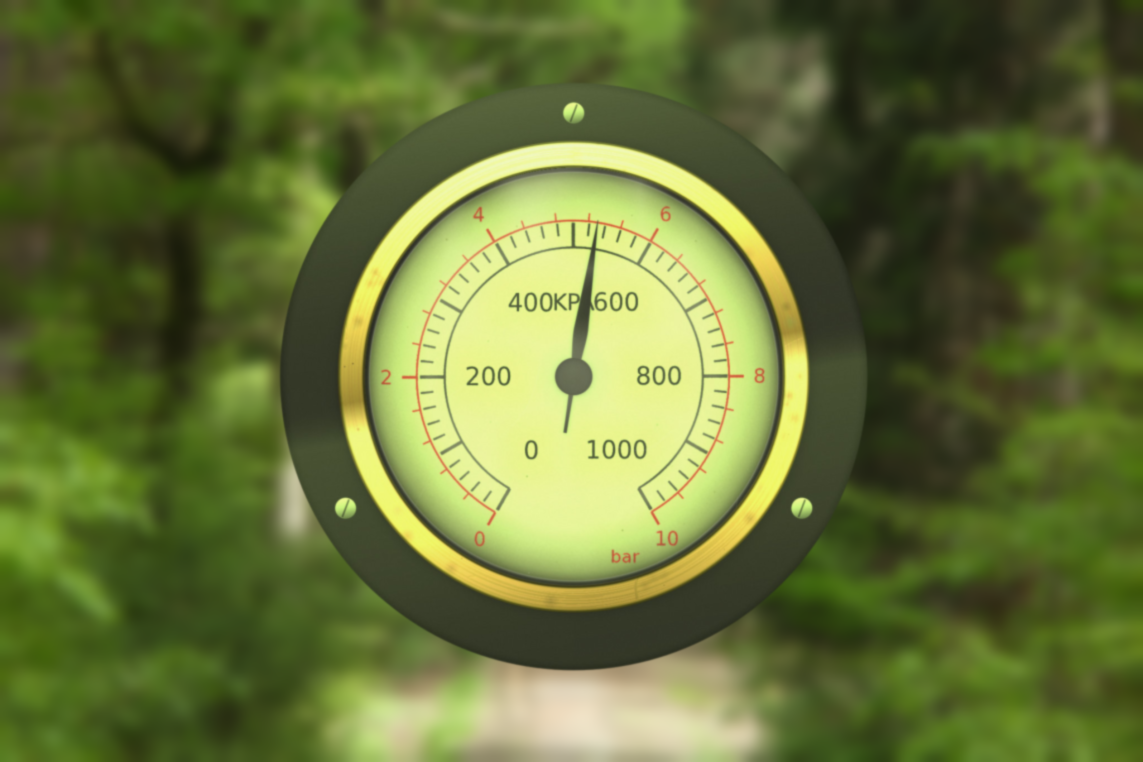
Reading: 530 kPa
